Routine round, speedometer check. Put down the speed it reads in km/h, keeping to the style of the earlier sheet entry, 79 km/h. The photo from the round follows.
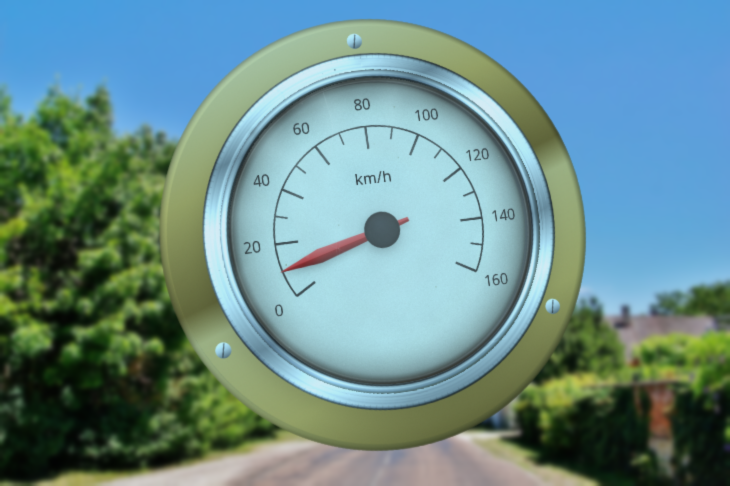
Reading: 10 km/h
